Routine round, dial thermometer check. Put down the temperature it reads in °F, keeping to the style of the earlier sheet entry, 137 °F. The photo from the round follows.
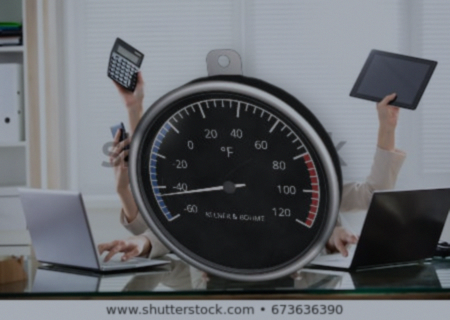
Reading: -44 °F
